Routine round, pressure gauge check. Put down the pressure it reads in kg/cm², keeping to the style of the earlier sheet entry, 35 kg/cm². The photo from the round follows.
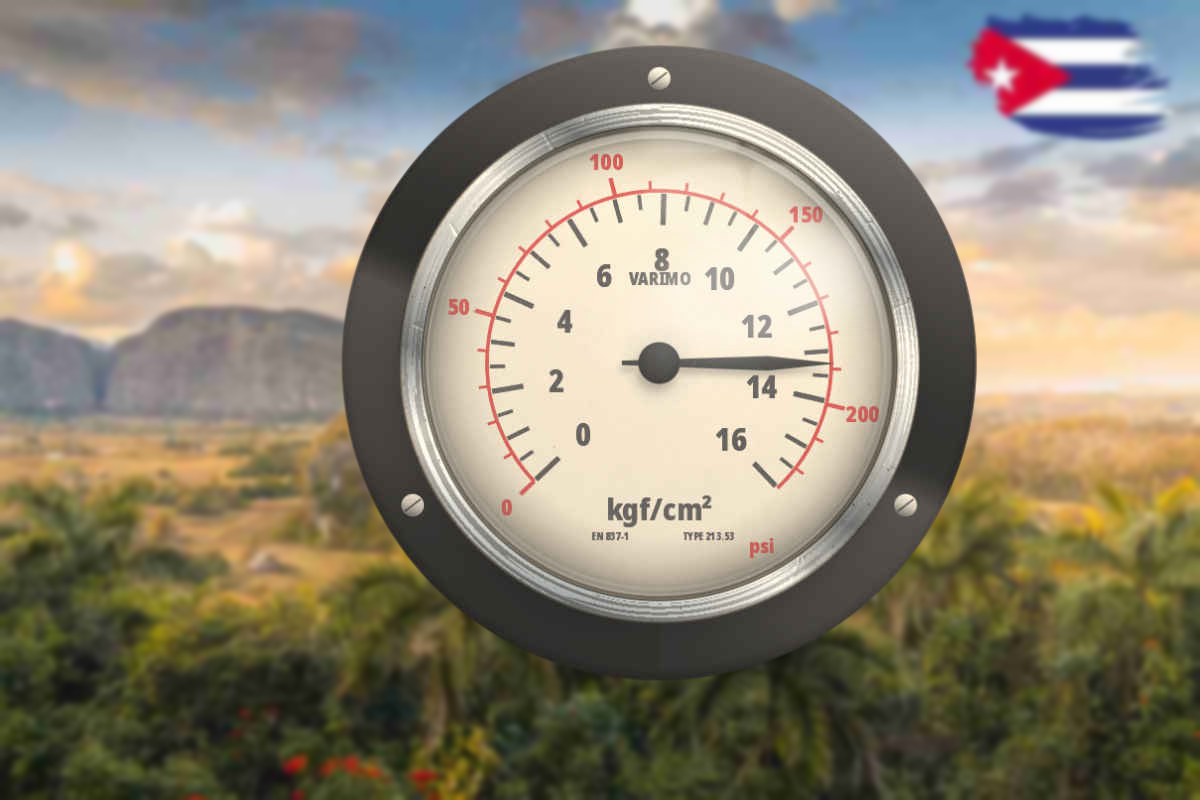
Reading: 13.25 kg/cm²
